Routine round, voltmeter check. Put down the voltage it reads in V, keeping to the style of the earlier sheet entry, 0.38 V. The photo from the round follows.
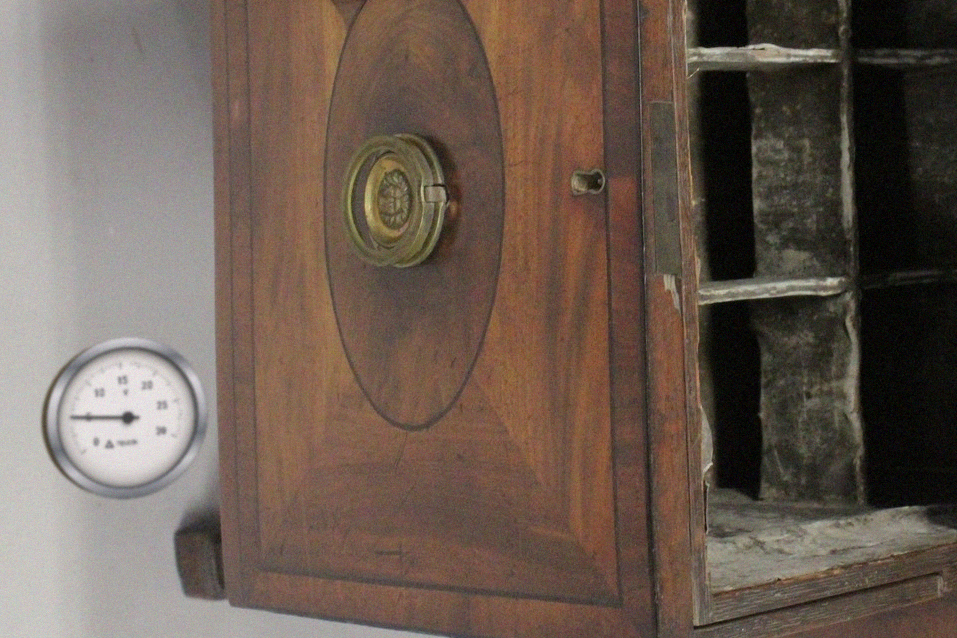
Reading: 5 V
